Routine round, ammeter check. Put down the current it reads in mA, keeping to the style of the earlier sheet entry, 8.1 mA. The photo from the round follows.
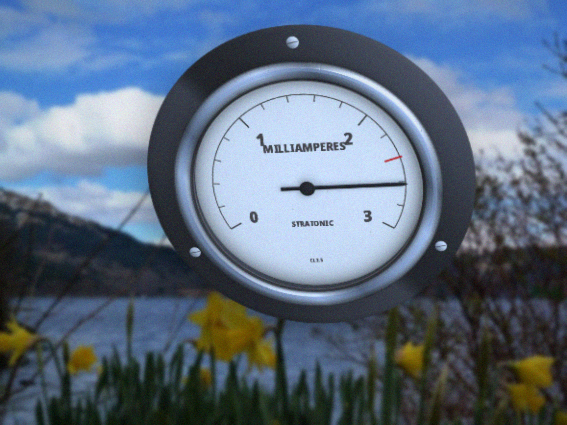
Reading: 2.6 mA
